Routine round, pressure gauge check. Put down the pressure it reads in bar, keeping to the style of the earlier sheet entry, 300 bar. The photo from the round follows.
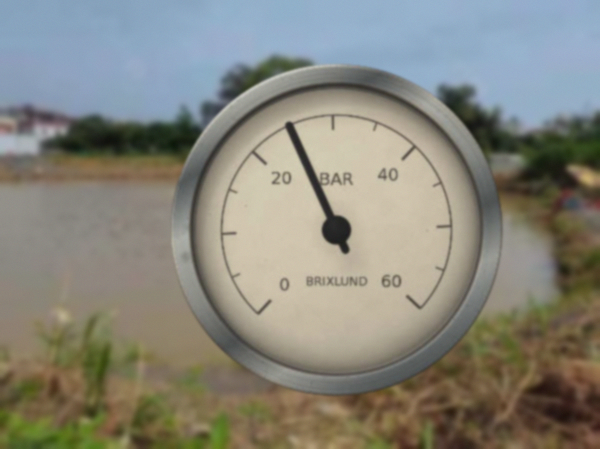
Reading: 25 bar
